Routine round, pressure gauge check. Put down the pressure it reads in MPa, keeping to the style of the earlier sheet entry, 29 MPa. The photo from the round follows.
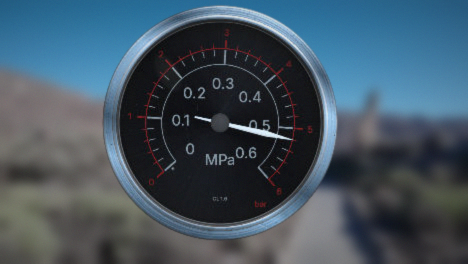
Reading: 0.52 MPa
